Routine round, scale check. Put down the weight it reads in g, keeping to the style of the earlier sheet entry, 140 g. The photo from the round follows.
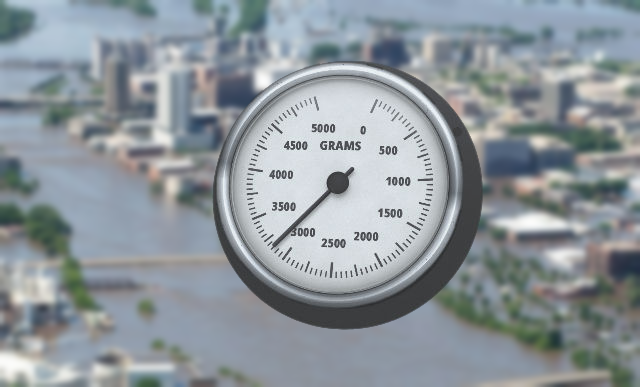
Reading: 3150 g
